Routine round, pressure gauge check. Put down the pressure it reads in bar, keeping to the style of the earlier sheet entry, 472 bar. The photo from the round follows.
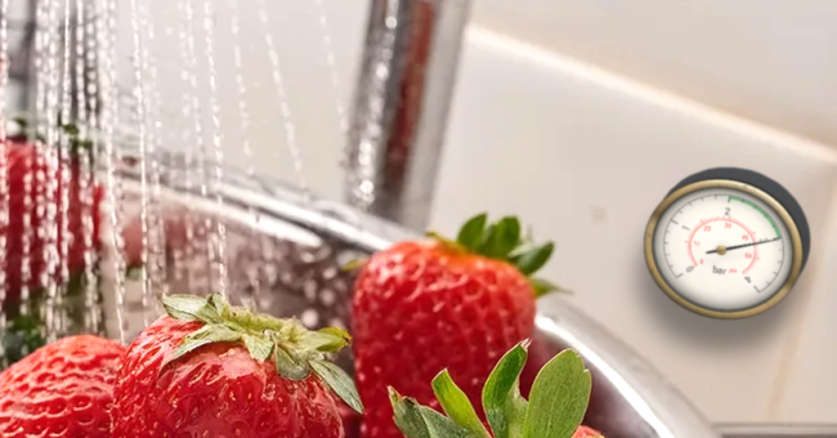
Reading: 3 bar
